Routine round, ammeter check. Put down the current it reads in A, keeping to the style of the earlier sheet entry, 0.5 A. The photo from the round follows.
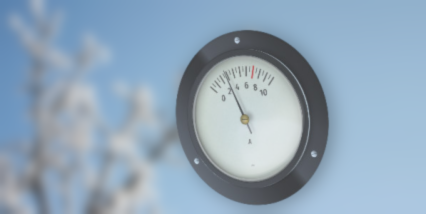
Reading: 3 A
